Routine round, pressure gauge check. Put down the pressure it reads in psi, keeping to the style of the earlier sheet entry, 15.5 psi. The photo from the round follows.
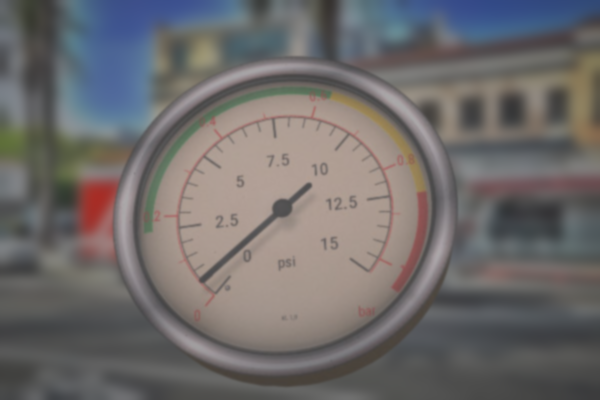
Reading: 0.5 psi
